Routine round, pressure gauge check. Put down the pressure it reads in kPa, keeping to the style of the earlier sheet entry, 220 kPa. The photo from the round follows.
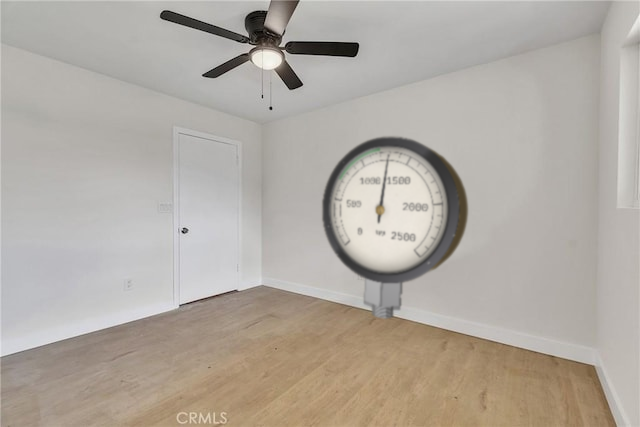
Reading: 1300 kPa
